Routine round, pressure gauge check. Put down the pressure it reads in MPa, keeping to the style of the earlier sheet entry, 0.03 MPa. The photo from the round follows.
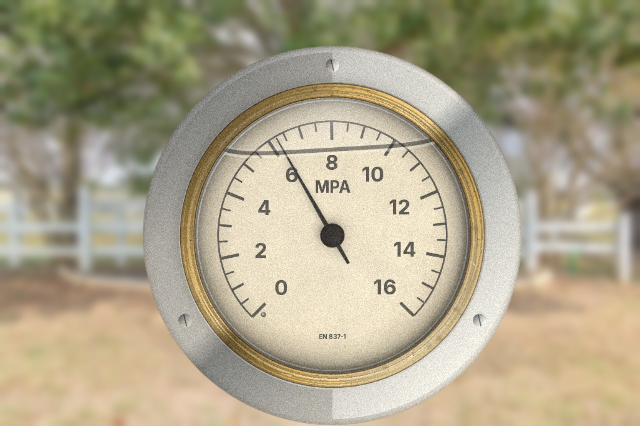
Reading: 6.25 MPa
